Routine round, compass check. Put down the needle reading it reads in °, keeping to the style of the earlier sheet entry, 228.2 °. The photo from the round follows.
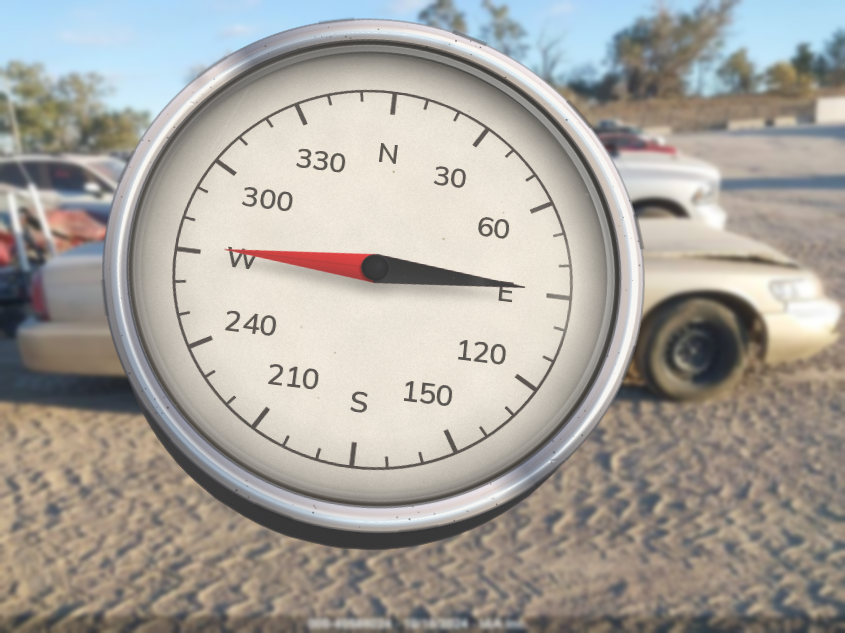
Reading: 270 °
